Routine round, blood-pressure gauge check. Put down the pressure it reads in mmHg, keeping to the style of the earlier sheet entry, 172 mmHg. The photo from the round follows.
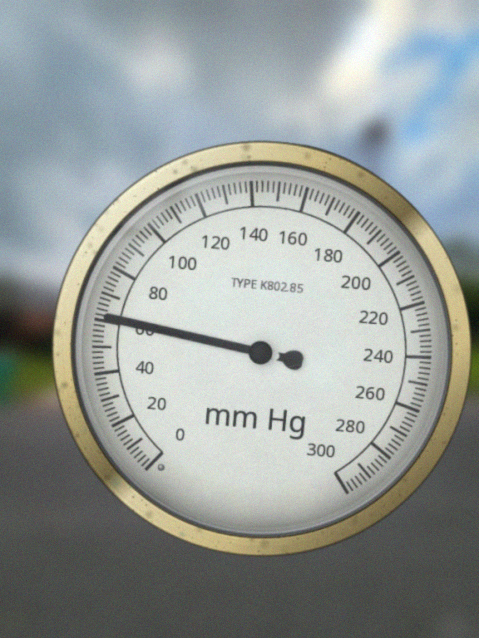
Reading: 62 mmHg
